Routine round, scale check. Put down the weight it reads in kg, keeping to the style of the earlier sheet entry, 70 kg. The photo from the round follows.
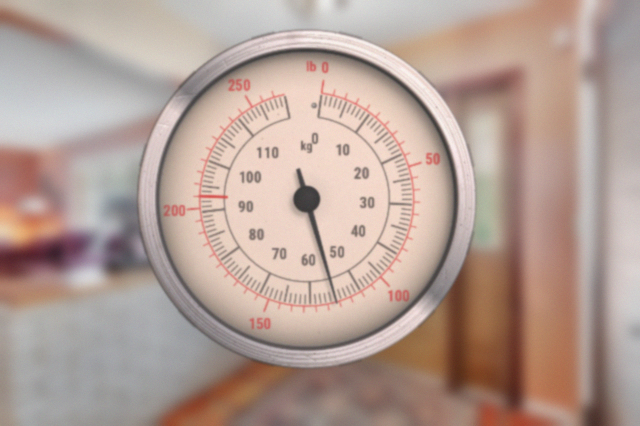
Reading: 55 kg
